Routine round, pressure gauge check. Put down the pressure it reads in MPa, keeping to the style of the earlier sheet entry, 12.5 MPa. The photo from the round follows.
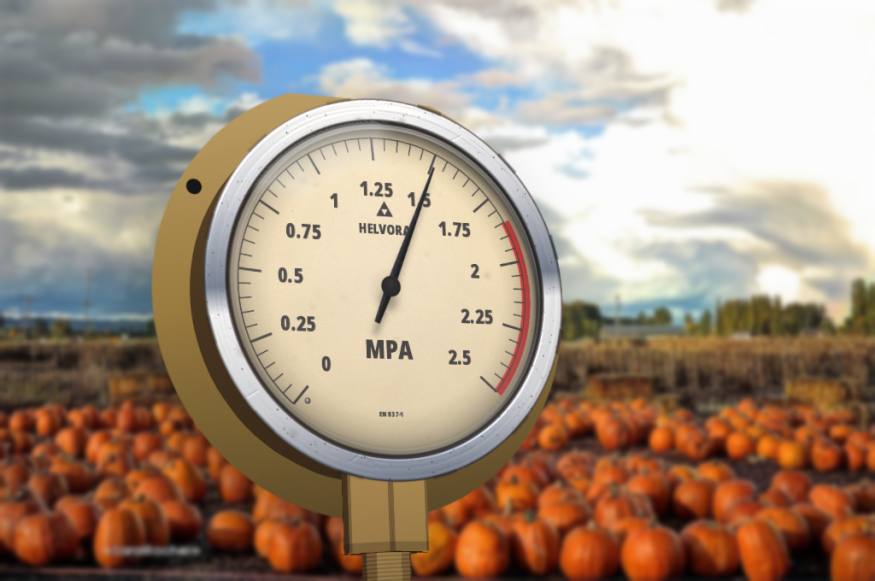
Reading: 1.5 MPa
